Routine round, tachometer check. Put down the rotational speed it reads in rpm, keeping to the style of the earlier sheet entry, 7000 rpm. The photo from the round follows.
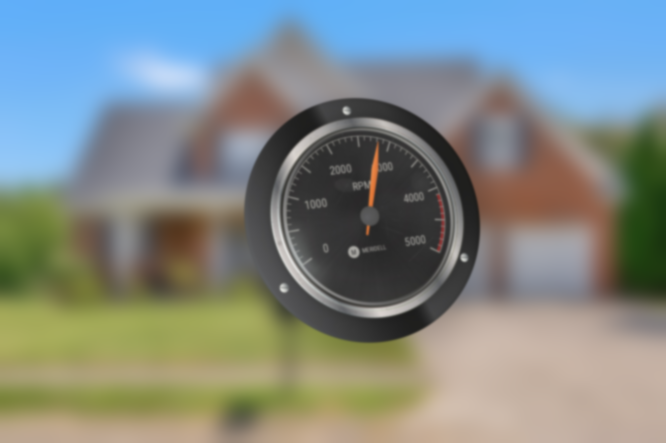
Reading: 2800 rpm
